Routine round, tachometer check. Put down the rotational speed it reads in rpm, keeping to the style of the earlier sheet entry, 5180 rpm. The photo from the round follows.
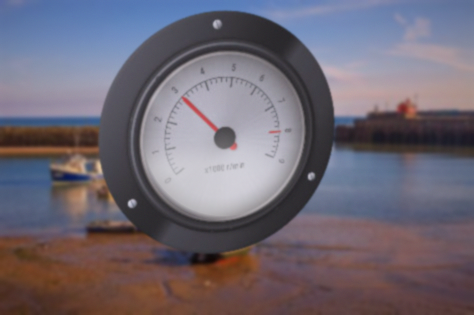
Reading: 3000 rpm
